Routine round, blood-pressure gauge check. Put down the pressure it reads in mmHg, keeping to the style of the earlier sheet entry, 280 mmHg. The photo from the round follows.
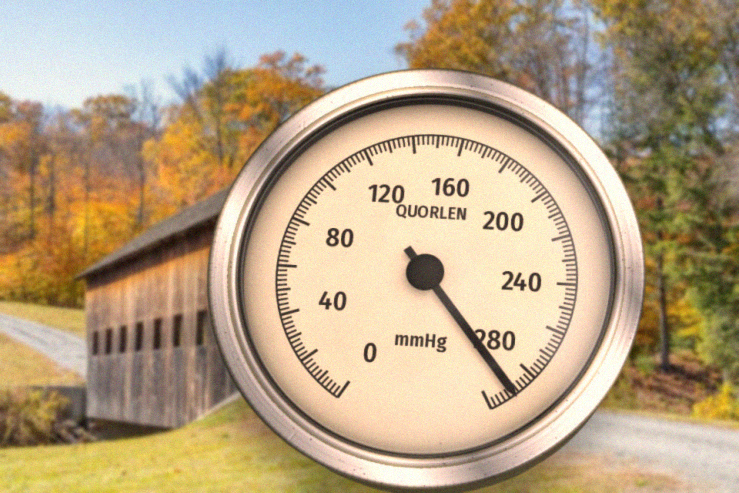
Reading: 290 mmHg
